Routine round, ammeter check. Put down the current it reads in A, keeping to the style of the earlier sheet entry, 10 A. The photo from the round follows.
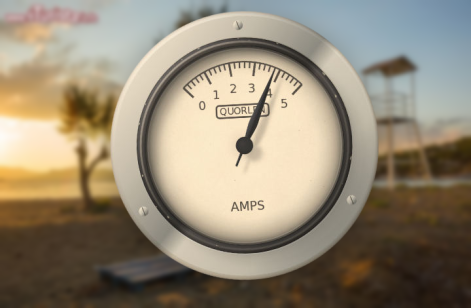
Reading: 3.8 A
